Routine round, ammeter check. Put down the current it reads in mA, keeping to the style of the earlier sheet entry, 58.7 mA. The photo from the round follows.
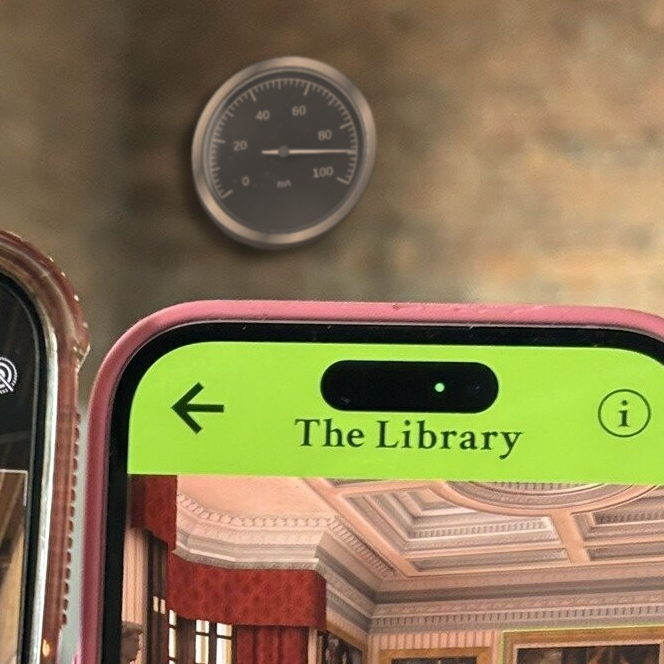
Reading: 90 mA
